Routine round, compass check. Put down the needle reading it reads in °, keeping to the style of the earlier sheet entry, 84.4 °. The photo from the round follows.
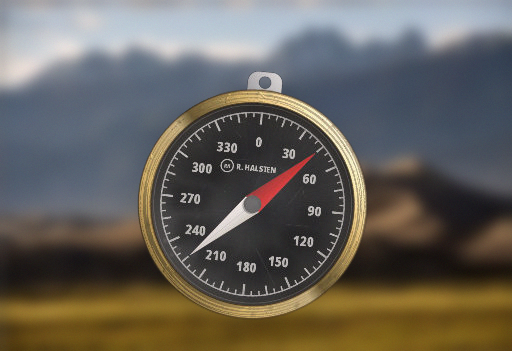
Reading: 45 °
